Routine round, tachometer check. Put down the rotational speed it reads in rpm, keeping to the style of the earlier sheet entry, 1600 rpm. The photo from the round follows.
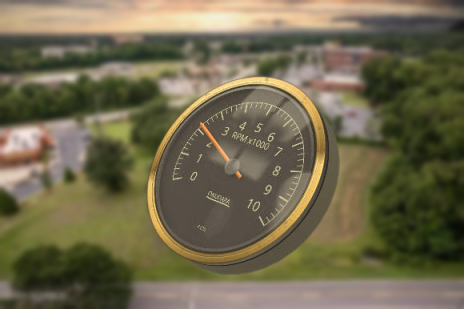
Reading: 2200 rpm
